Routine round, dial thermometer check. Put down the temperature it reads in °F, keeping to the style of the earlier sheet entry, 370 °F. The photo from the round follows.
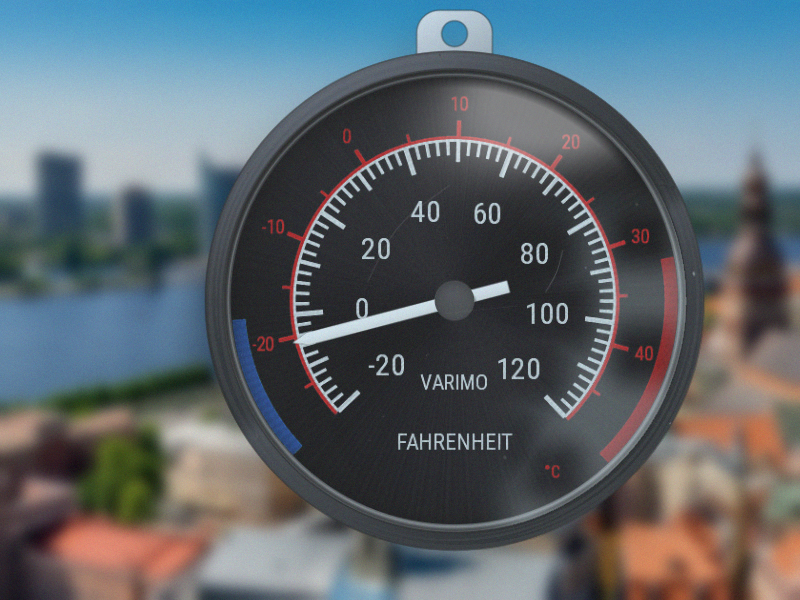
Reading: -5 °F
